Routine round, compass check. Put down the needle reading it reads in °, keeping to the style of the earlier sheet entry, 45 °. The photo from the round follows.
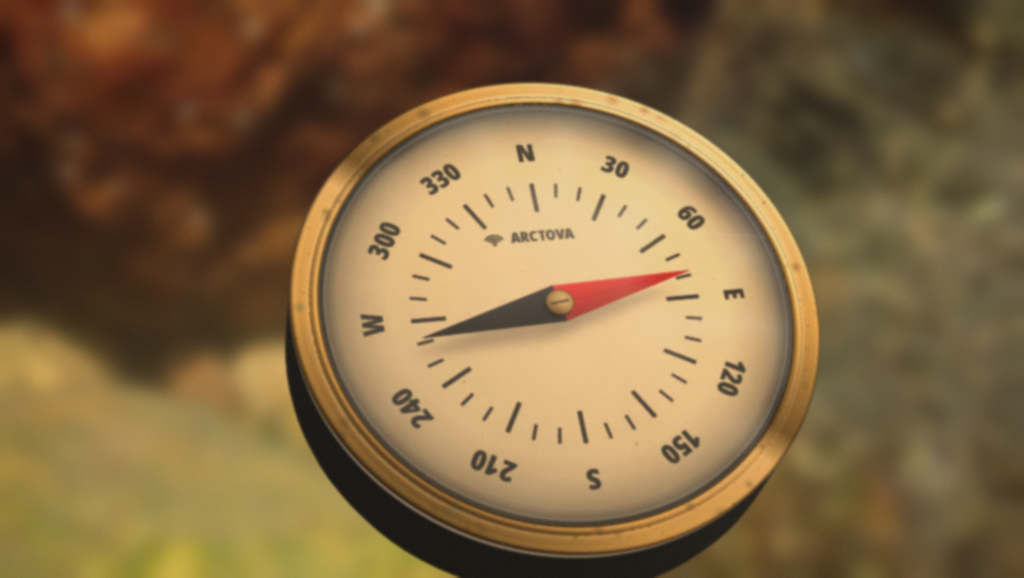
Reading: 80 °
